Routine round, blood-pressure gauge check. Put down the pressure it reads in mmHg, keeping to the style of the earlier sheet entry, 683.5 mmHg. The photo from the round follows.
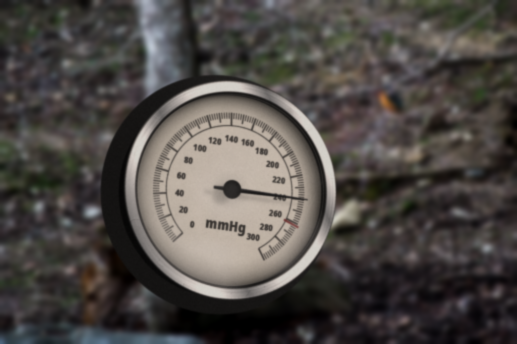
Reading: 240 mmHg
